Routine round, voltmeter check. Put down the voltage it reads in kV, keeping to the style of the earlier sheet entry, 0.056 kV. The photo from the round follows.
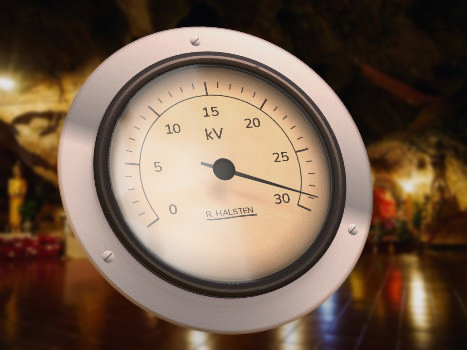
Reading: 29 kV
